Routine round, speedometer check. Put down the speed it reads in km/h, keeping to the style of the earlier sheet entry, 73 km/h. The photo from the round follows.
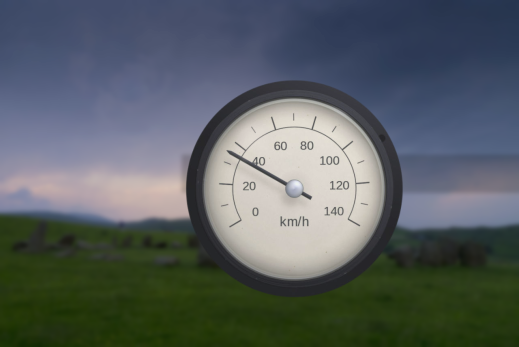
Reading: 35 km/h
